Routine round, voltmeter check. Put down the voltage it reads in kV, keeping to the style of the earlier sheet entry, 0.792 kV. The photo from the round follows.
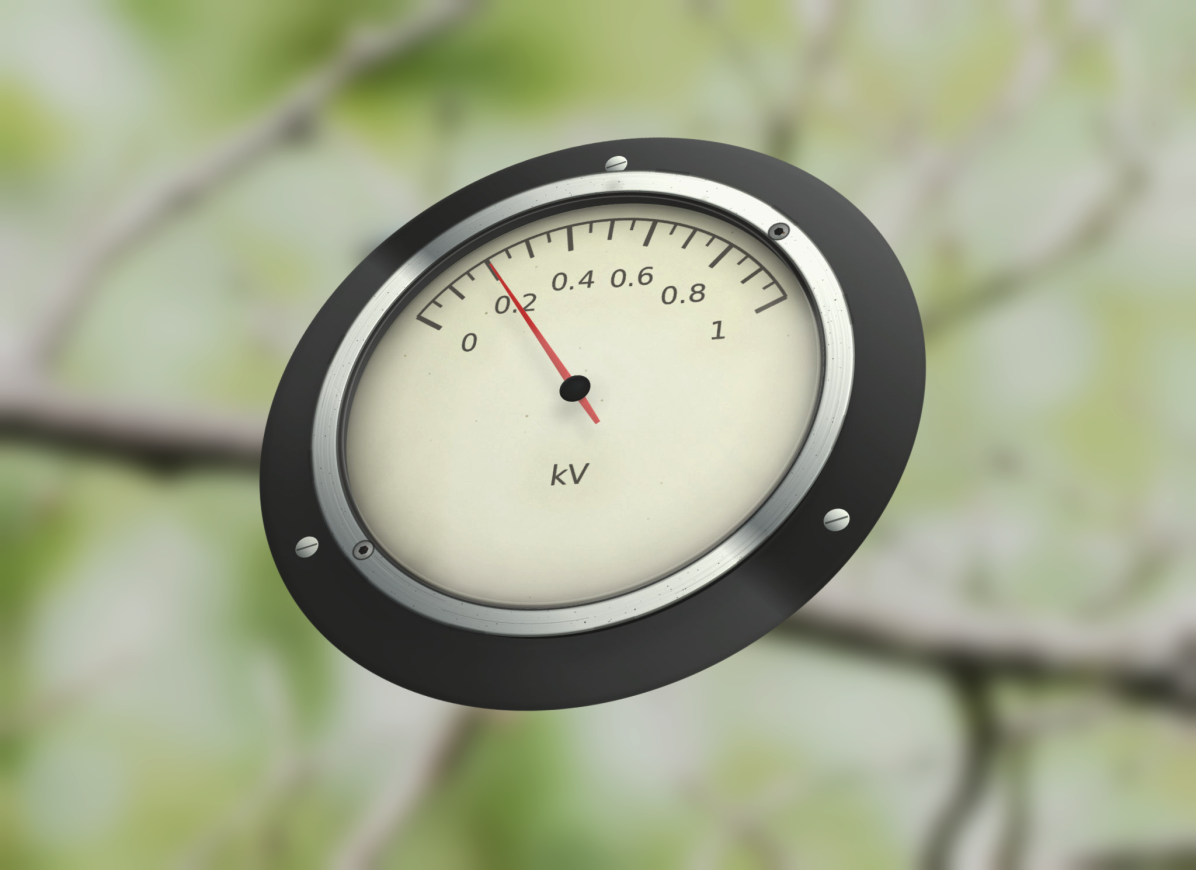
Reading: 0.2 kV
